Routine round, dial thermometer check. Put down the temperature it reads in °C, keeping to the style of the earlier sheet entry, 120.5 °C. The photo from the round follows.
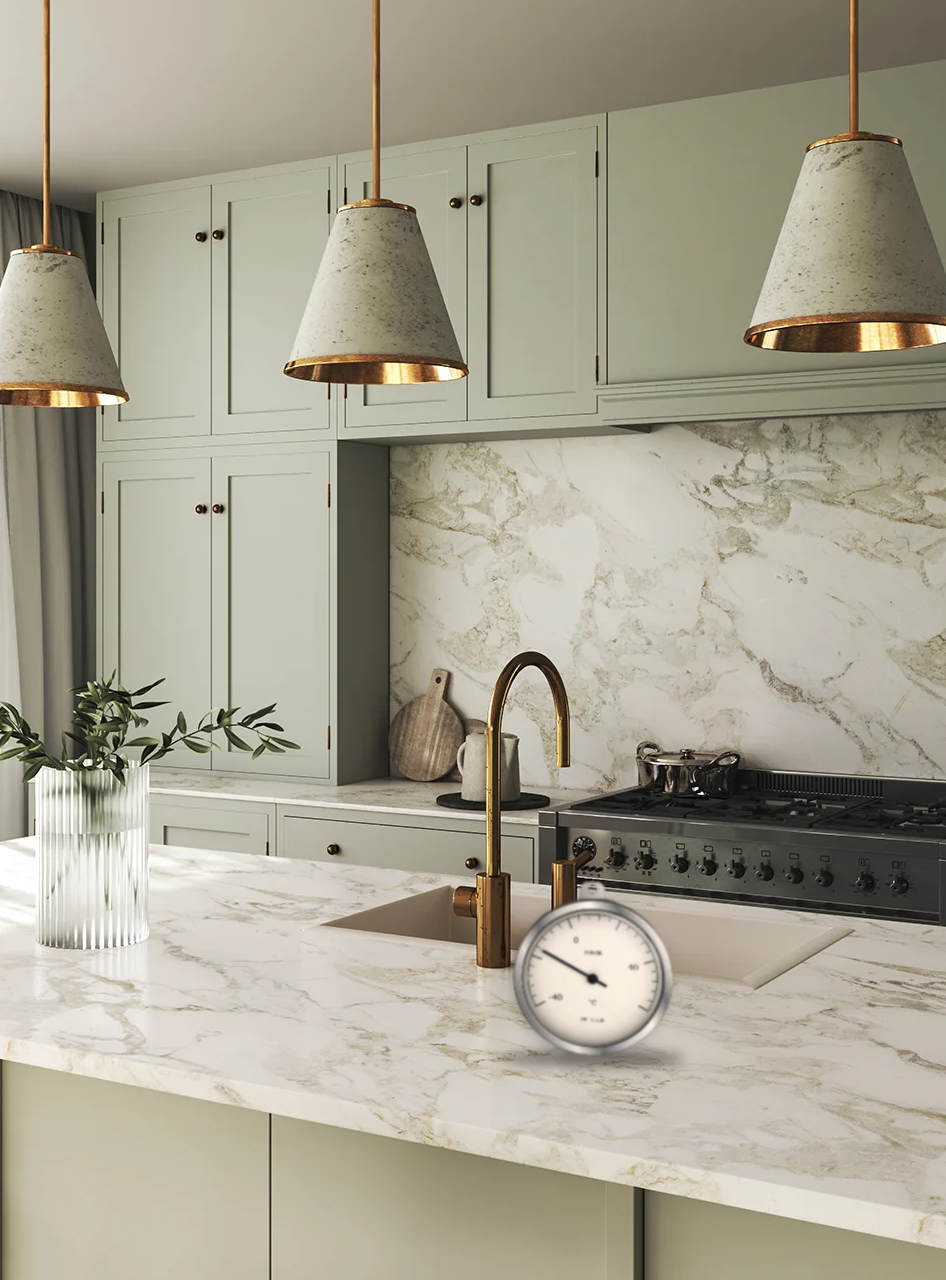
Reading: -16 °C
